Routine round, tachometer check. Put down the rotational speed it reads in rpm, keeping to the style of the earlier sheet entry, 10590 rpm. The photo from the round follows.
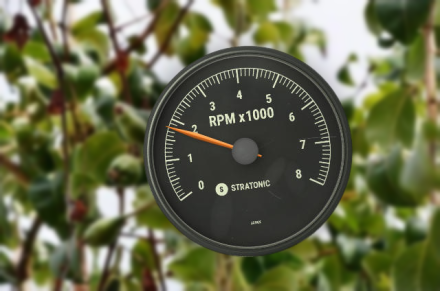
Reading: 1800 rpm
